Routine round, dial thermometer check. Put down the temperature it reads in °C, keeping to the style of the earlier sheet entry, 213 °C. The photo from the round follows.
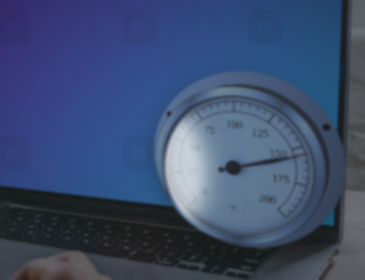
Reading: 155 °C
